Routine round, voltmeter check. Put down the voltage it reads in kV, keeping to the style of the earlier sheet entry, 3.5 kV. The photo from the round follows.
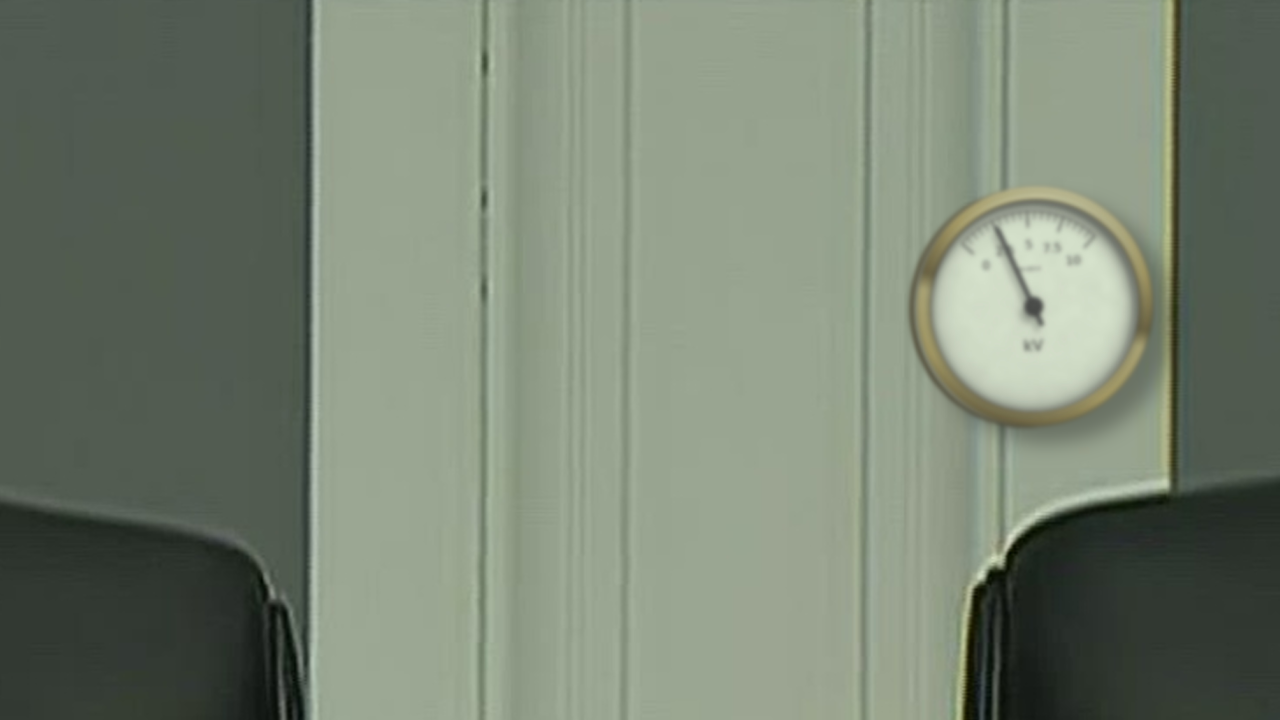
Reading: 2.5 kV
